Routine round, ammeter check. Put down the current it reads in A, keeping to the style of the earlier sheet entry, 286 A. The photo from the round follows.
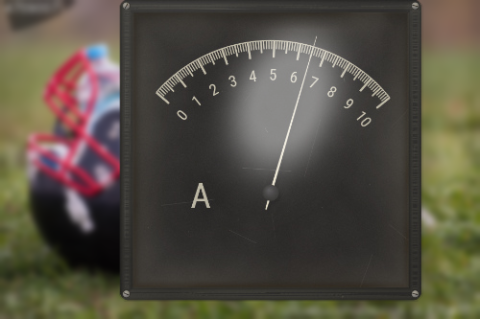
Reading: 6.5 A
